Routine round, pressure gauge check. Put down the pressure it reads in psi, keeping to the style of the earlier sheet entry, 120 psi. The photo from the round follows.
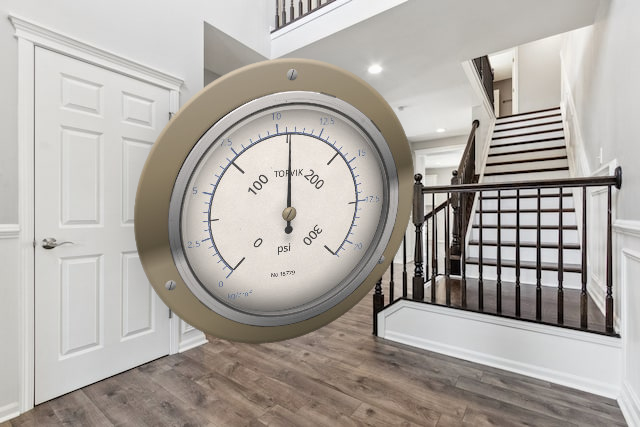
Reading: 150 psi
